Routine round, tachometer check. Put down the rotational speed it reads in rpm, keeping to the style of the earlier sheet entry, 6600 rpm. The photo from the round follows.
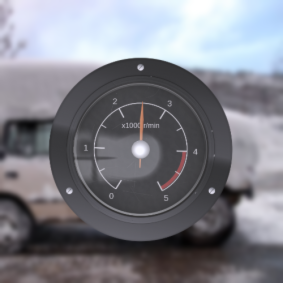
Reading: 2500 rpm
